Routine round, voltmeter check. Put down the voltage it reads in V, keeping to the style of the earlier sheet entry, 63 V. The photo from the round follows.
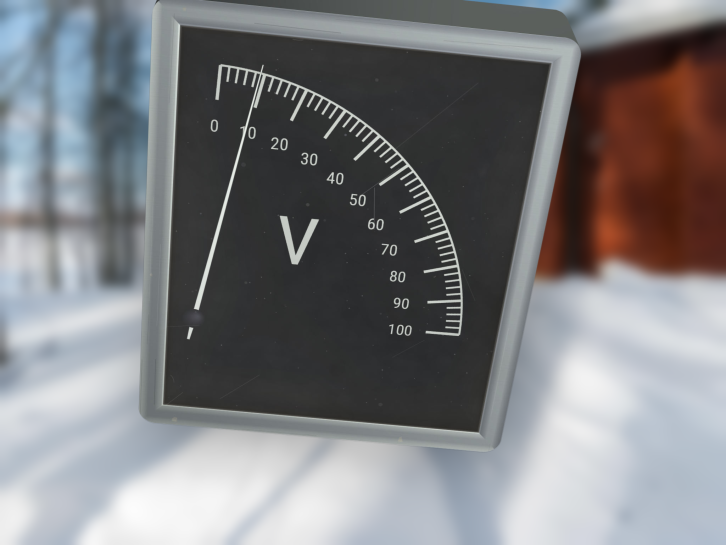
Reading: 9 V
